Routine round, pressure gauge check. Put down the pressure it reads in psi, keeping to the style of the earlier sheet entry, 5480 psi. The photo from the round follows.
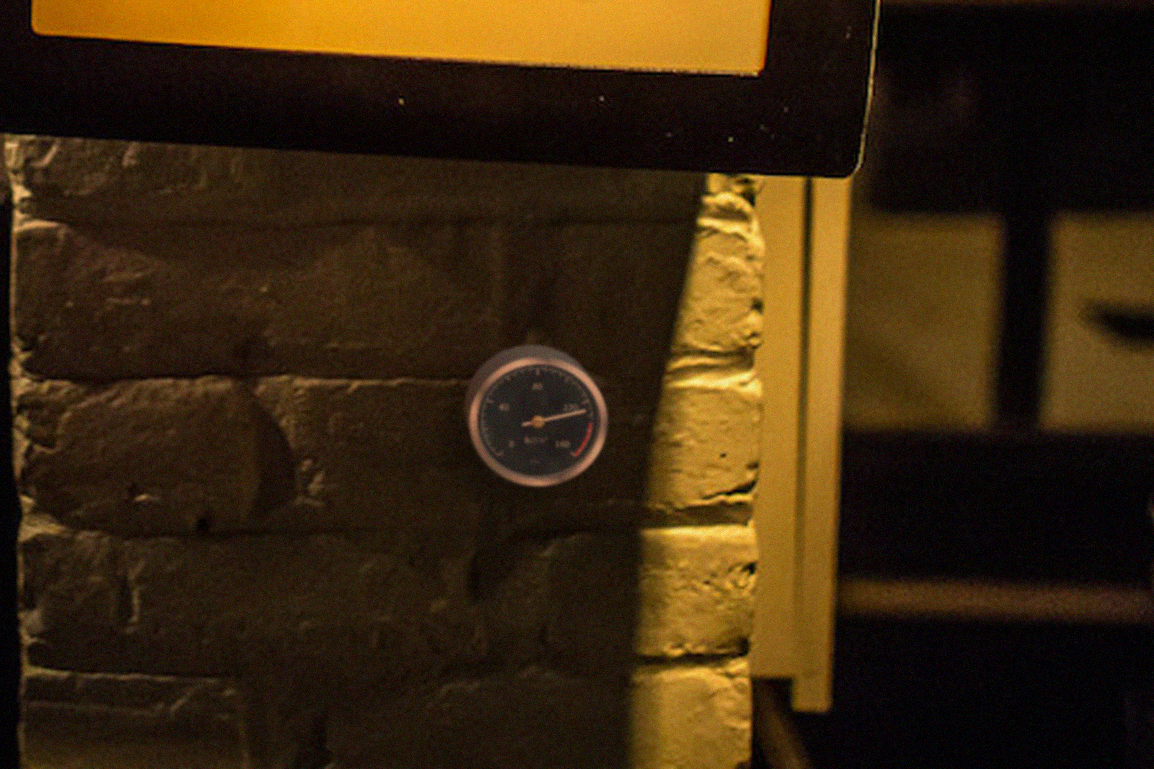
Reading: 125 psi
